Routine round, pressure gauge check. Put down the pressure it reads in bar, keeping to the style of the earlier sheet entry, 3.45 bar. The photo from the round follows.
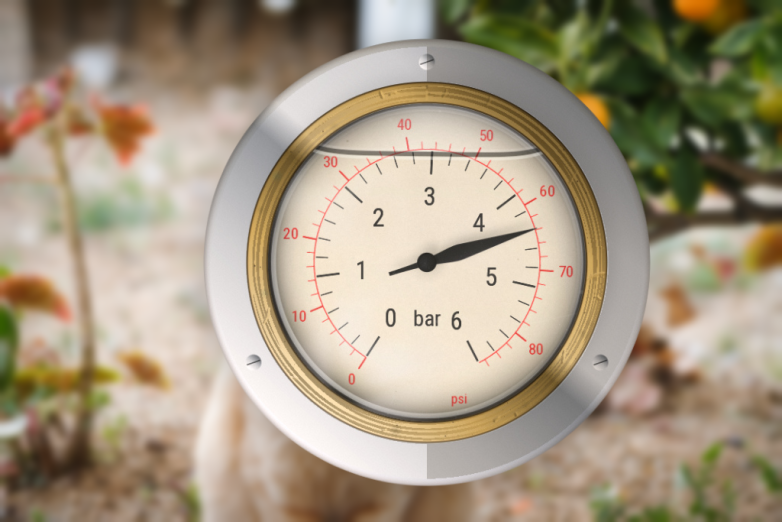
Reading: 4.4 bar
